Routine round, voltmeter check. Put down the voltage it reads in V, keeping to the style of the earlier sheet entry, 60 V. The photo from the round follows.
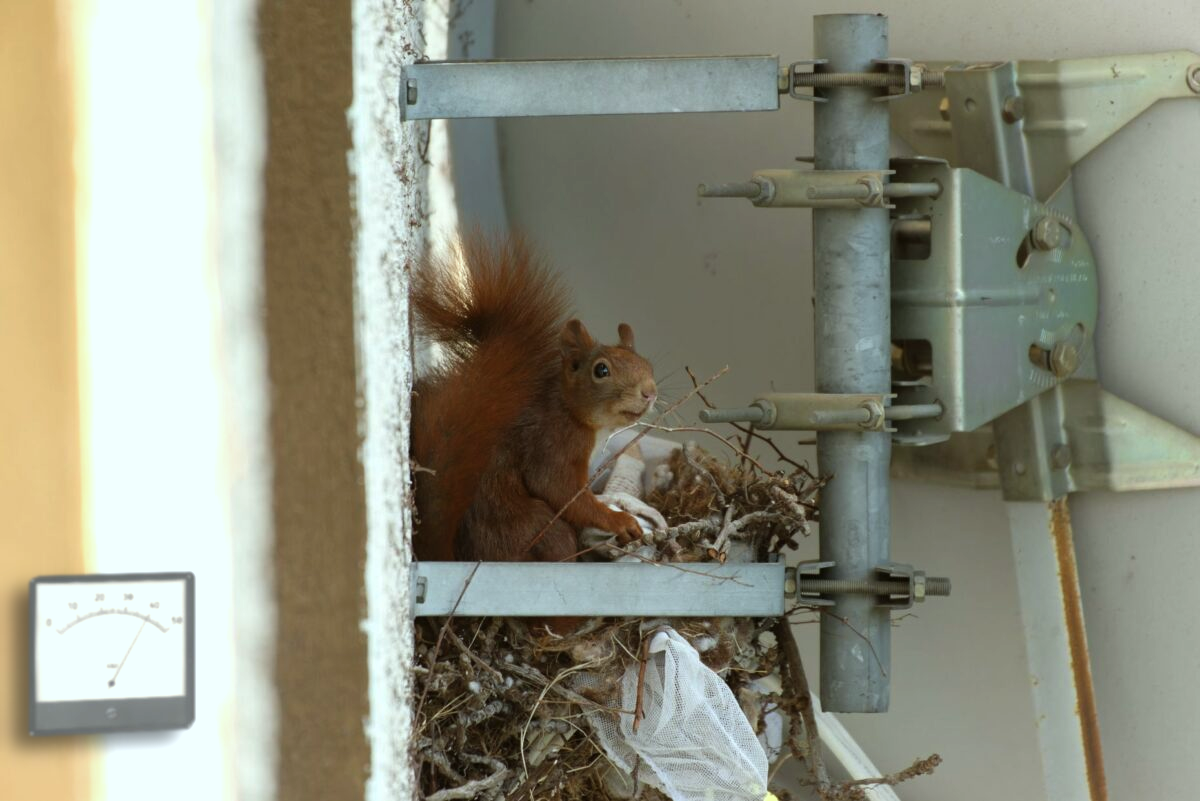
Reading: 40 V
